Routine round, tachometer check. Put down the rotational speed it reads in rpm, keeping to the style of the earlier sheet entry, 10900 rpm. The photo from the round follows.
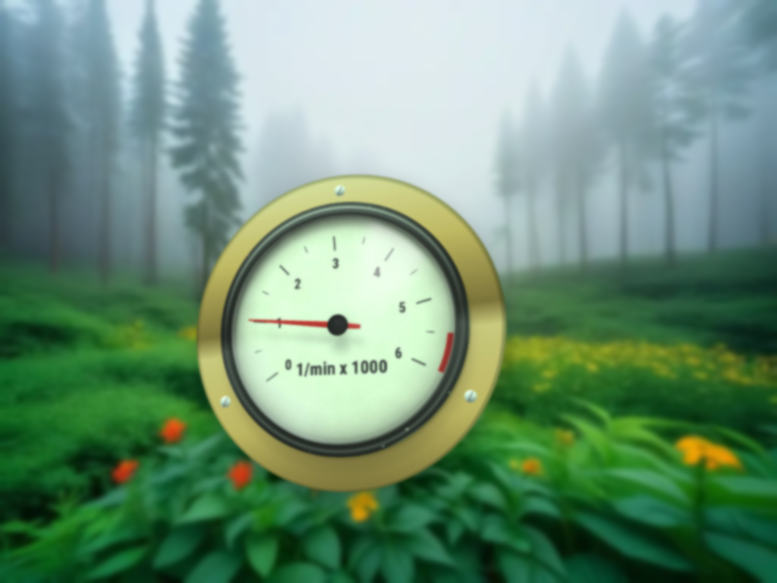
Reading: 1000 rpm
